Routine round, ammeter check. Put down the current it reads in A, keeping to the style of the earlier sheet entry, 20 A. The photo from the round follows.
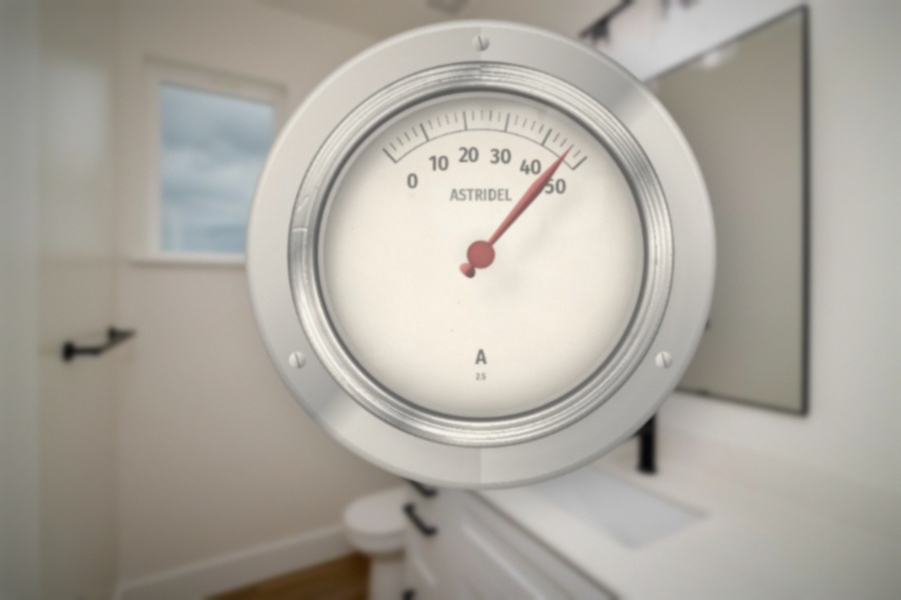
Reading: 46 A
